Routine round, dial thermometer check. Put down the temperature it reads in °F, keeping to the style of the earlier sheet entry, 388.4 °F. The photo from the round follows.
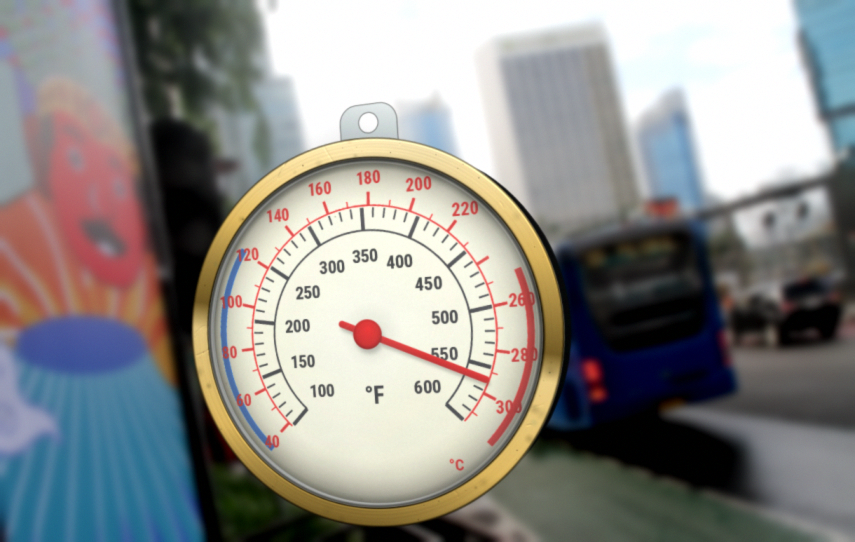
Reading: 560 °F
